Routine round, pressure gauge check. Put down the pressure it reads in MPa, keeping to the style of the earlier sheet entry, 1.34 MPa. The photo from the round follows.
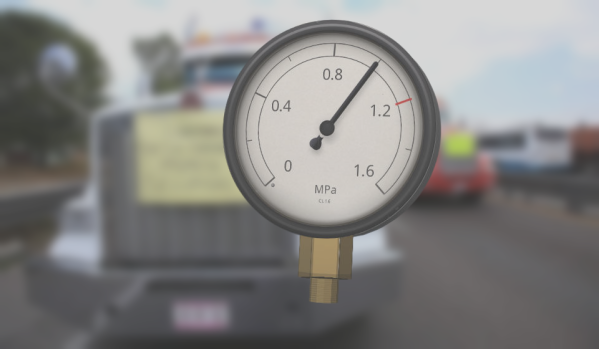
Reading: 1 MPa
